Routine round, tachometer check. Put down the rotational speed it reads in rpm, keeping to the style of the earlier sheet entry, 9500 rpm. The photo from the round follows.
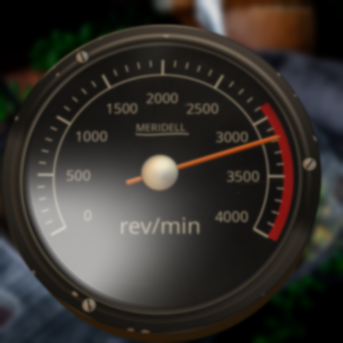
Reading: 3200 rpm
